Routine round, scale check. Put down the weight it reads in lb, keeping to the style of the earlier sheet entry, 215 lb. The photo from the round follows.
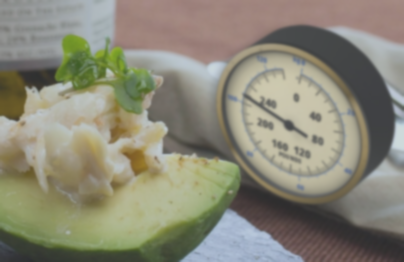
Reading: 230 lb
